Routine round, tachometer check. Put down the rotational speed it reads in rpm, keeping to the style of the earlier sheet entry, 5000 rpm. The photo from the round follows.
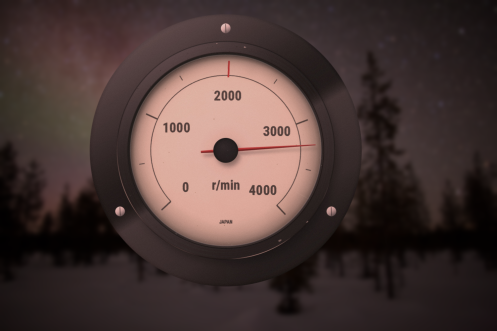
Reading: 3250 rpm
